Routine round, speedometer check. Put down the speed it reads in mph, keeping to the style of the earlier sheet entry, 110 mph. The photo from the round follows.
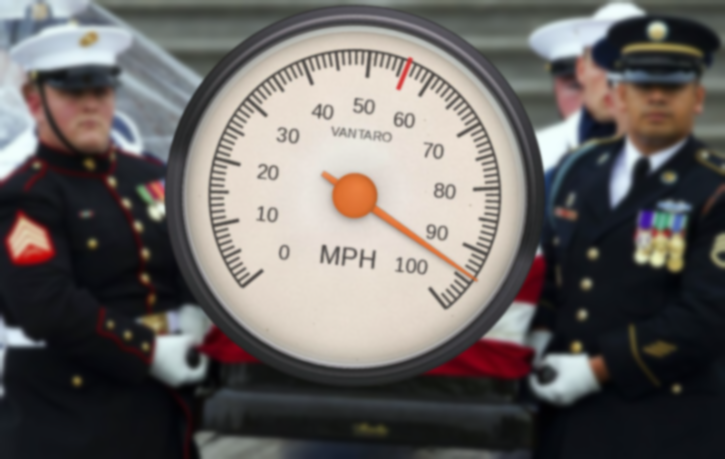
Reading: 94 mph
